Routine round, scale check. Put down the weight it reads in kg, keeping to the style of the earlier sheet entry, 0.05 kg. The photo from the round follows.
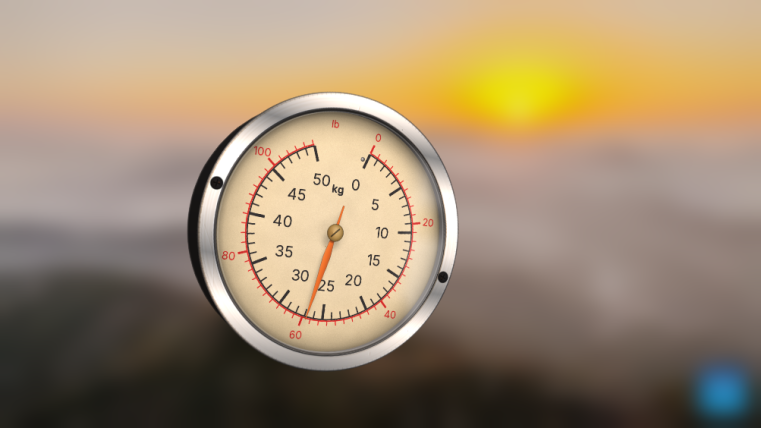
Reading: 27 kg
